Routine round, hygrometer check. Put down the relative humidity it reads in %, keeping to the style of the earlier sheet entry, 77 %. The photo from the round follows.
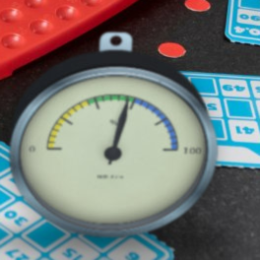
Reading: 56 %
